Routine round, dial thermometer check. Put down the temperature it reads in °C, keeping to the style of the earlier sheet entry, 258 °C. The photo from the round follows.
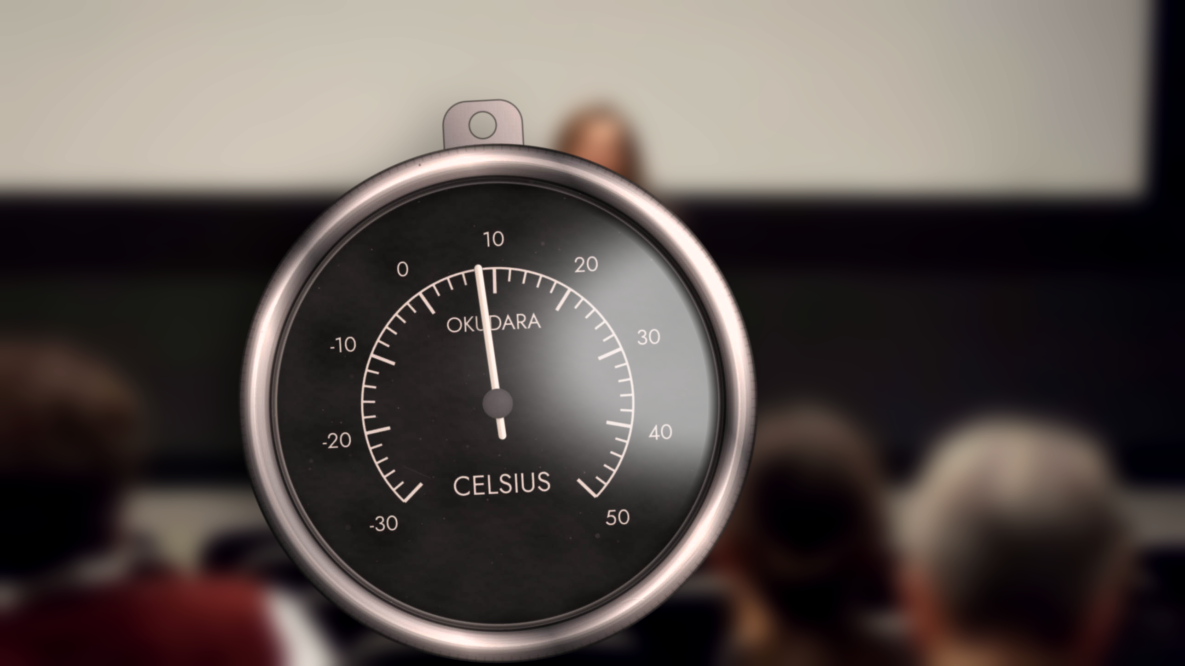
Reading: 8 °C
